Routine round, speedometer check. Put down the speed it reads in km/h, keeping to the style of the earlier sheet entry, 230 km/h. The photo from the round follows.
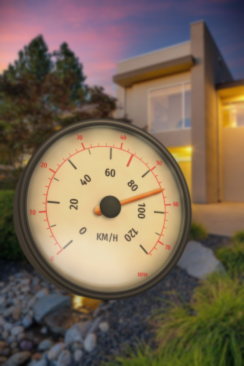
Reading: 90 km/h
